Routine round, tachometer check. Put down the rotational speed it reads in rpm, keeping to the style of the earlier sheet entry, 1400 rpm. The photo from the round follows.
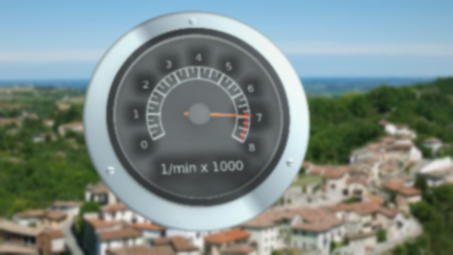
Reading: 7000 rpm
